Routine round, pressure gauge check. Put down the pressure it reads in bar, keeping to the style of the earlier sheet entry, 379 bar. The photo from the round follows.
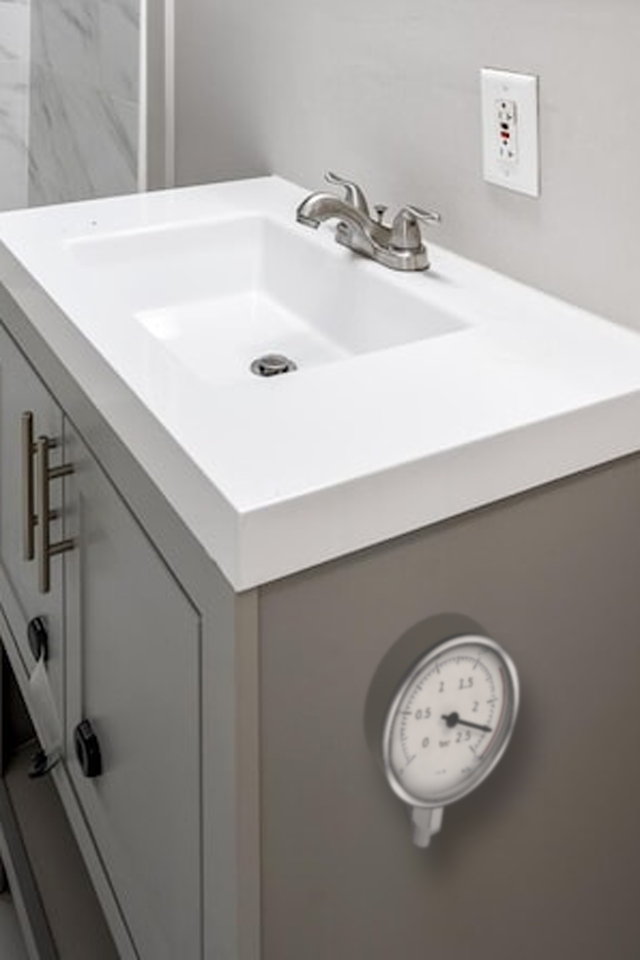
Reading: 2.25 bar
